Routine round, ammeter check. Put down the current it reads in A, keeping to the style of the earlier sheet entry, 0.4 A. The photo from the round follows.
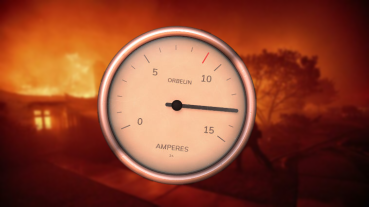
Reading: 13 A
